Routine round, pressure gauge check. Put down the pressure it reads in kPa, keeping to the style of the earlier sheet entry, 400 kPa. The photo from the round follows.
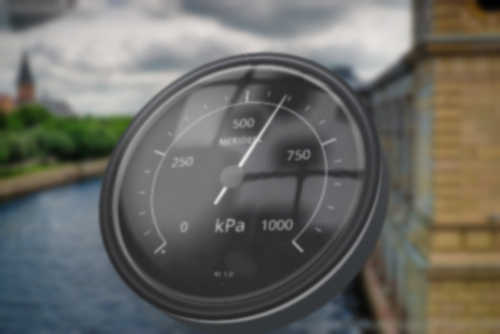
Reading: 600 kPa
